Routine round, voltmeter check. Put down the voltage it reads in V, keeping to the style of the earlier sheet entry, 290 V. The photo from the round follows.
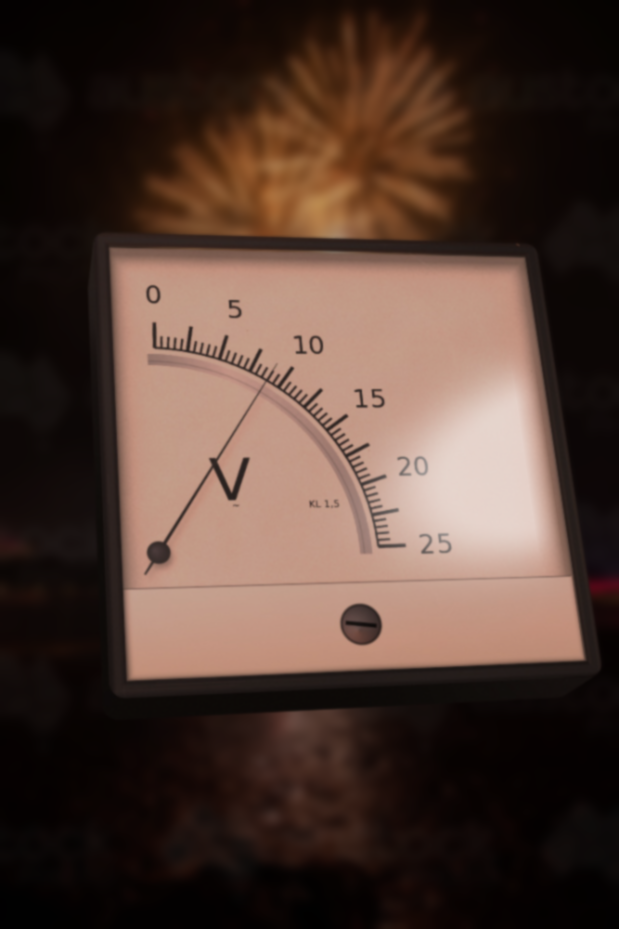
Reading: 9 V
